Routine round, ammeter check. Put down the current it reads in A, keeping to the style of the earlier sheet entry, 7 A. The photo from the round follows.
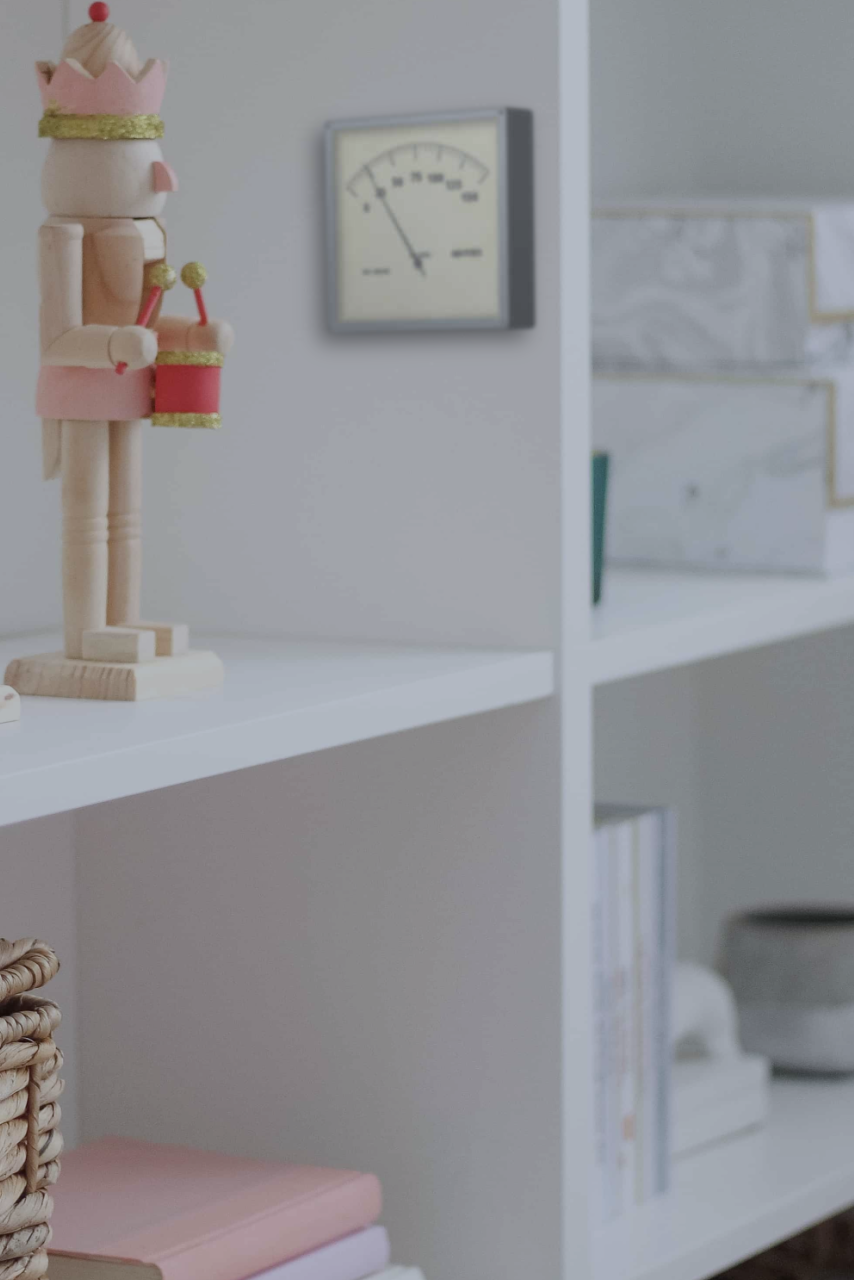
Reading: 25 A
